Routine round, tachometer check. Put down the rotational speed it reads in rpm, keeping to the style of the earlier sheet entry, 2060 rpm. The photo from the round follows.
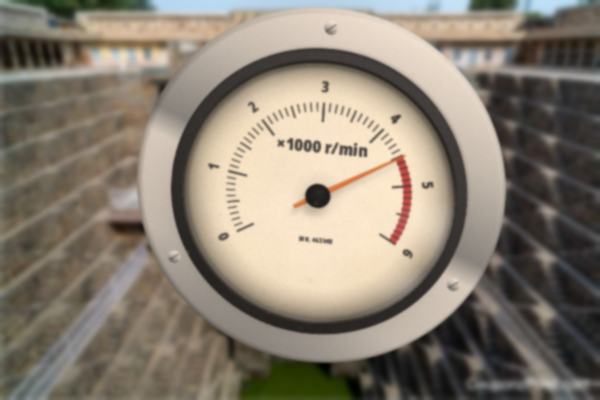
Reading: 4500 rpm
